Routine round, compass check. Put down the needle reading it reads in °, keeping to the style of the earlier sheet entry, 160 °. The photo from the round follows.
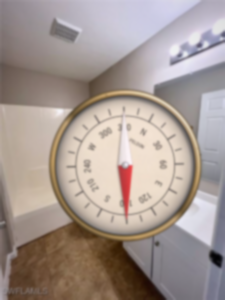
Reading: 150 °
